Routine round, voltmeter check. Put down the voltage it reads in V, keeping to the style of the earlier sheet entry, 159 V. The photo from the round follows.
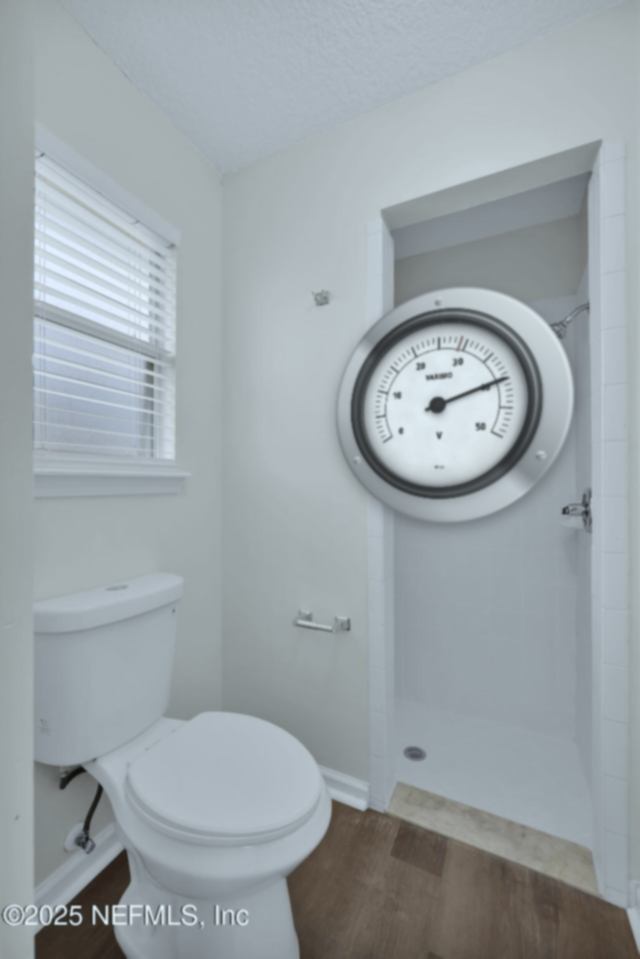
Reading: 40 V
